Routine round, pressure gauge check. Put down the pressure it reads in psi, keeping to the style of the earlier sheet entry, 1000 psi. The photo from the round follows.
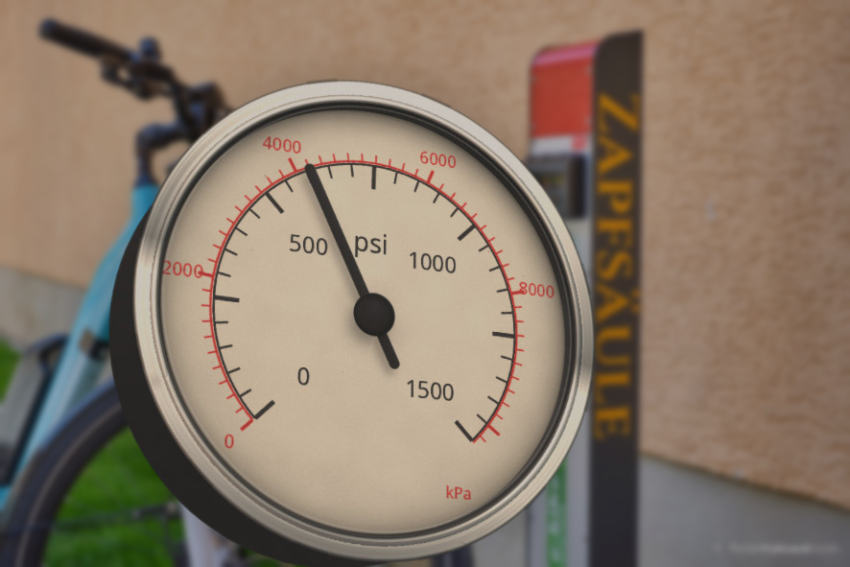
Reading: 600 psi
